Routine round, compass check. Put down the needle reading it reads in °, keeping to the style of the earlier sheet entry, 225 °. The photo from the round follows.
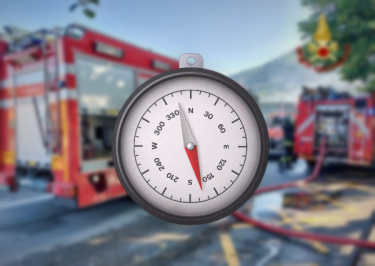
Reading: 165 °
